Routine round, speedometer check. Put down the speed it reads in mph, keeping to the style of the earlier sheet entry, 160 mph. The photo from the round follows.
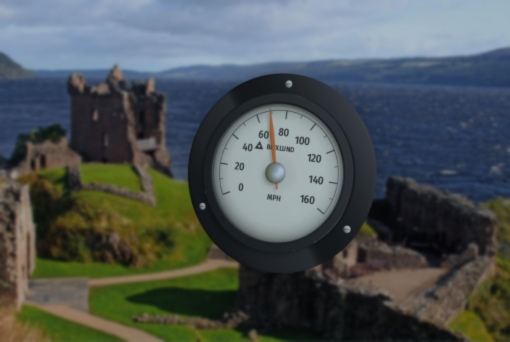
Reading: 70 mph
